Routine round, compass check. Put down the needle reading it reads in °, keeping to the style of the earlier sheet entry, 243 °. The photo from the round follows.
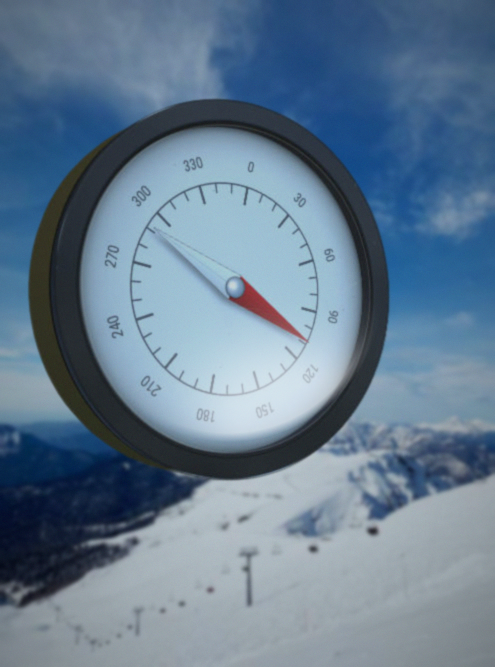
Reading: 110 °
